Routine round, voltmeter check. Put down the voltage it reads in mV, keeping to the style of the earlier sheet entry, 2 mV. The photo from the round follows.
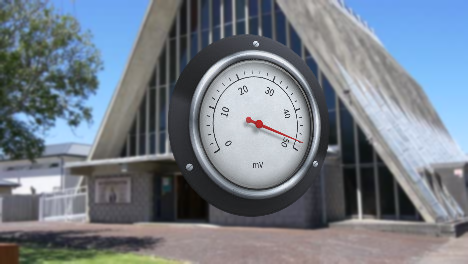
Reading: 48 mV
